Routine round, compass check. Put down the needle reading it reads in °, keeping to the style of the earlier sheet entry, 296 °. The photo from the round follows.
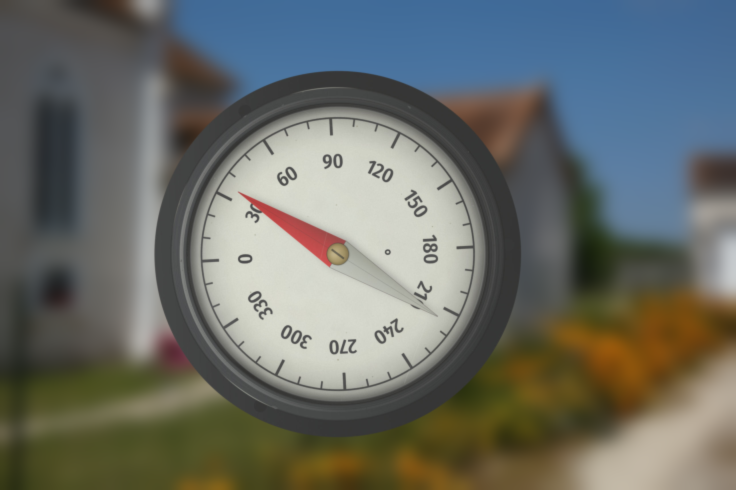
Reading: 35 °
